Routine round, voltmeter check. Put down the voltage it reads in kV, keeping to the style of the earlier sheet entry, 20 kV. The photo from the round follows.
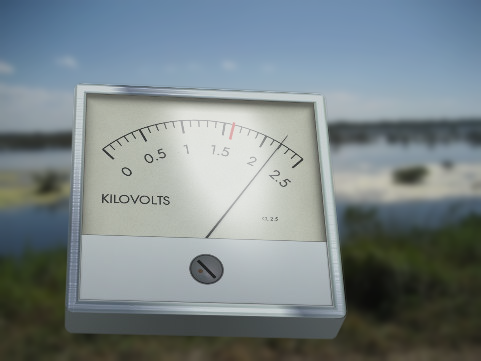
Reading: 2.2 kV
